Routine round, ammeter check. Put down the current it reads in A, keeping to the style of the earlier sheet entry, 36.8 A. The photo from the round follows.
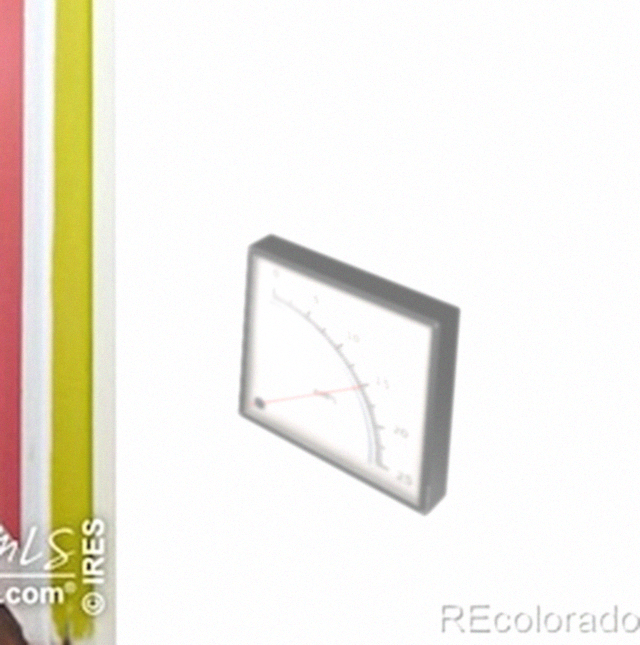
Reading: 15 A
